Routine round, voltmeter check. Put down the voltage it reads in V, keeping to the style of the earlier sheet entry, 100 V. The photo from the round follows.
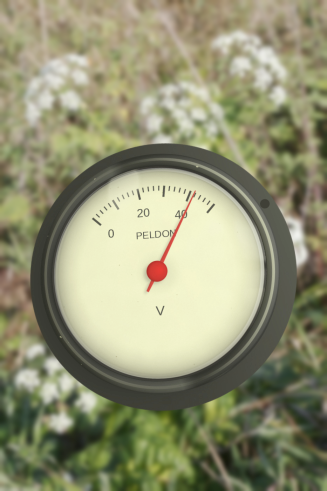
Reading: 42 V
